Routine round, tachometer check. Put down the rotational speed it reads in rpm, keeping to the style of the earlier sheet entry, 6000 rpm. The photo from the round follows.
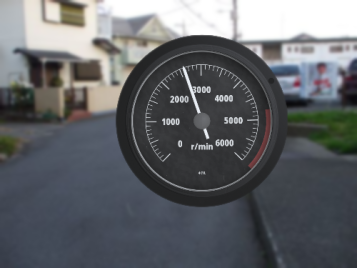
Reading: 2600 rpm
